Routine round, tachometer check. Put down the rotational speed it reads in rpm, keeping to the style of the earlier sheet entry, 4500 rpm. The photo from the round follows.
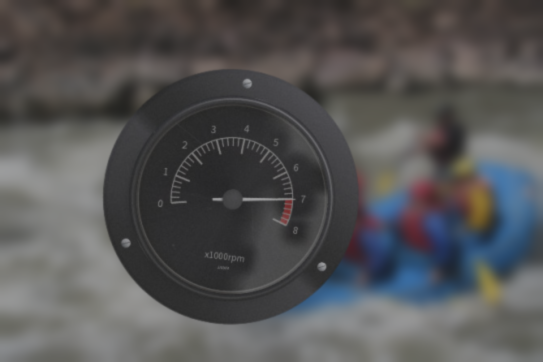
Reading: 7000 rpm
